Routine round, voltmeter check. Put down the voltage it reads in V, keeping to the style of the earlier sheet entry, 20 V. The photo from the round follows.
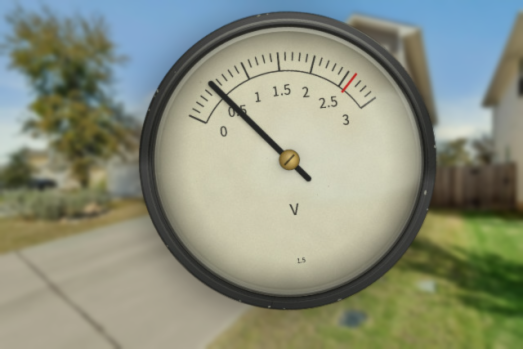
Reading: 0.5 V
